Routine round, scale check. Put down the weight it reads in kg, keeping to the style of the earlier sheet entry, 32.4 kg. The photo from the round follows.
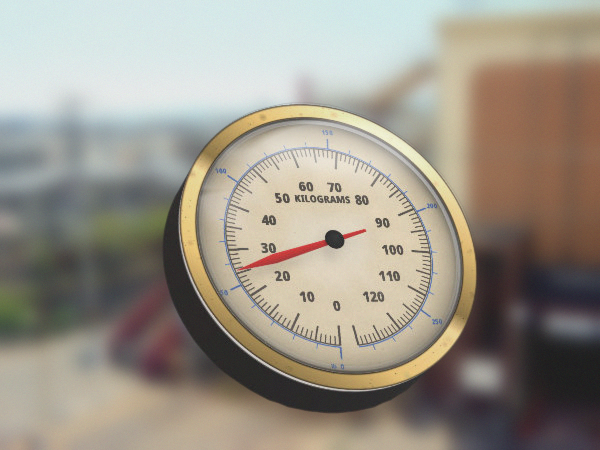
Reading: 25 kg
